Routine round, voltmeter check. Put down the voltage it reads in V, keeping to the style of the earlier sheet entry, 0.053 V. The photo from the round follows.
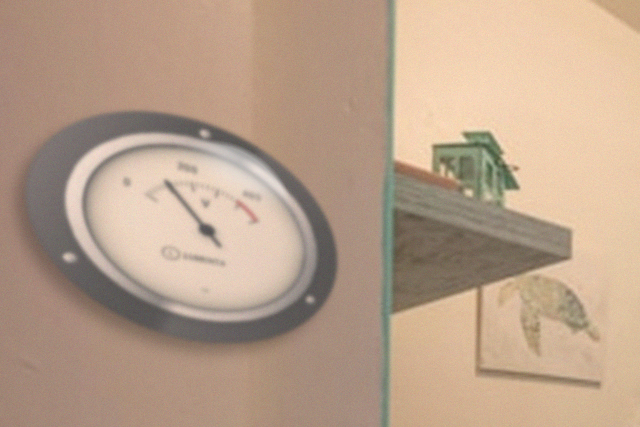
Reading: 100 V
